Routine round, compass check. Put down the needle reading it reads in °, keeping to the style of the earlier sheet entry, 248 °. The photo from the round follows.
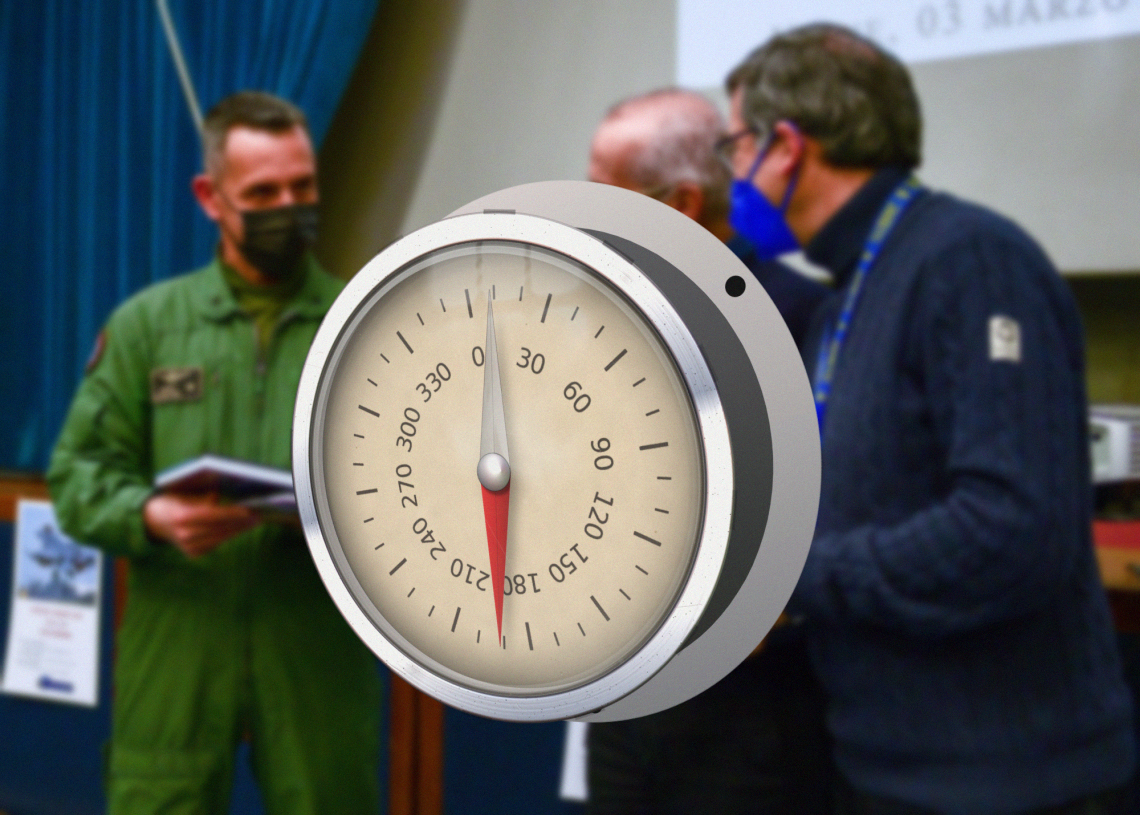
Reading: 190 °
